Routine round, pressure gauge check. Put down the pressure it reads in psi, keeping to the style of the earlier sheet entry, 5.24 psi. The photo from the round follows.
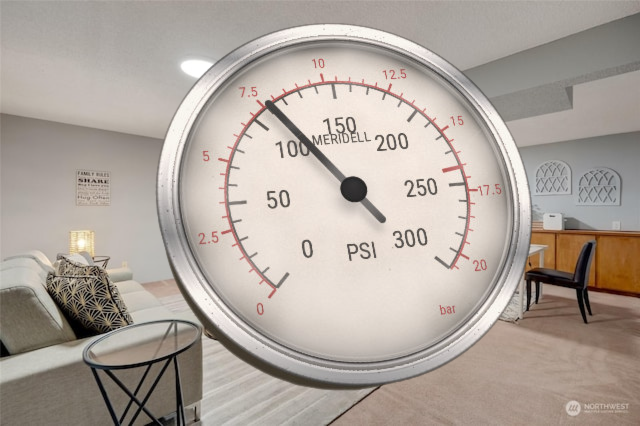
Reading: 110 psi
